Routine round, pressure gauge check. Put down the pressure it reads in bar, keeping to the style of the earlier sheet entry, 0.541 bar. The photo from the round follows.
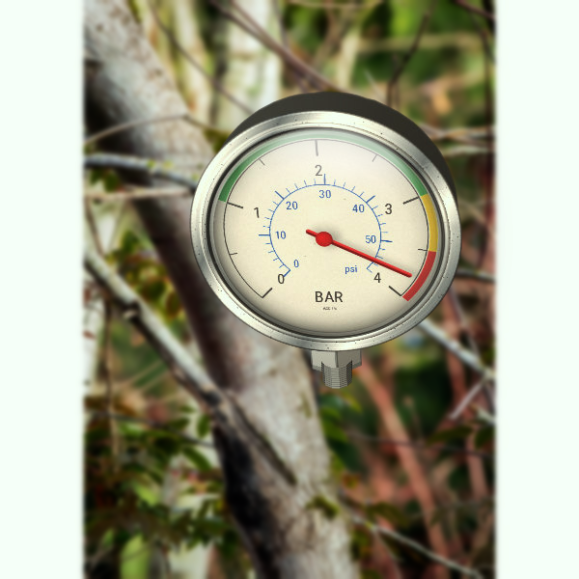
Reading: 3.75 bar
